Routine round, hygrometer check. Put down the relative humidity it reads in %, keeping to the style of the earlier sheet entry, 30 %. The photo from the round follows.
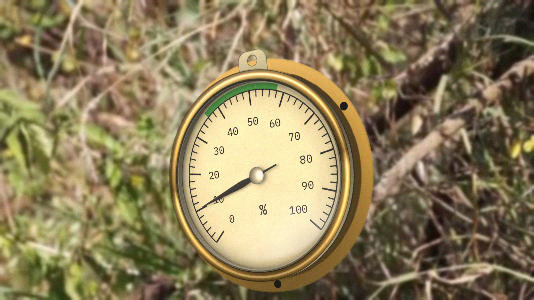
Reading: 10 %
